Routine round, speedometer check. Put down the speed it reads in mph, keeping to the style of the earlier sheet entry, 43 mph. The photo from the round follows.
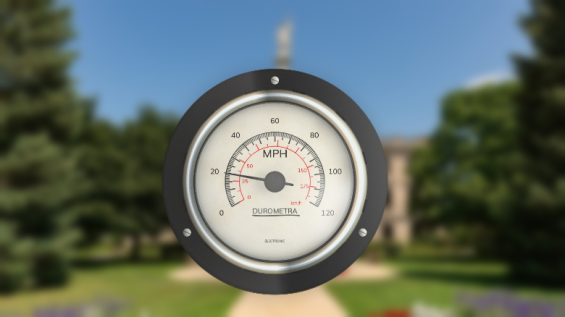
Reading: 20 mph
